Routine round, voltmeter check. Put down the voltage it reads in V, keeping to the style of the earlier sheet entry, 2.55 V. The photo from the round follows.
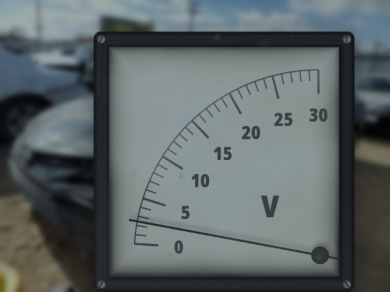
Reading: 2.5 V
